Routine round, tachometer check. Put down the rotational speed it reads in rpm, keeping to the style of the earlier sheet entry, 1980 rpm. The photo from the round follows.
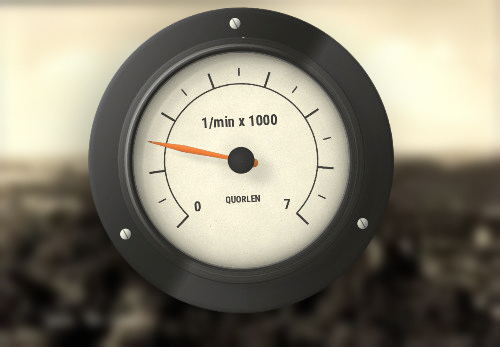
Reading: 1500 rpm
